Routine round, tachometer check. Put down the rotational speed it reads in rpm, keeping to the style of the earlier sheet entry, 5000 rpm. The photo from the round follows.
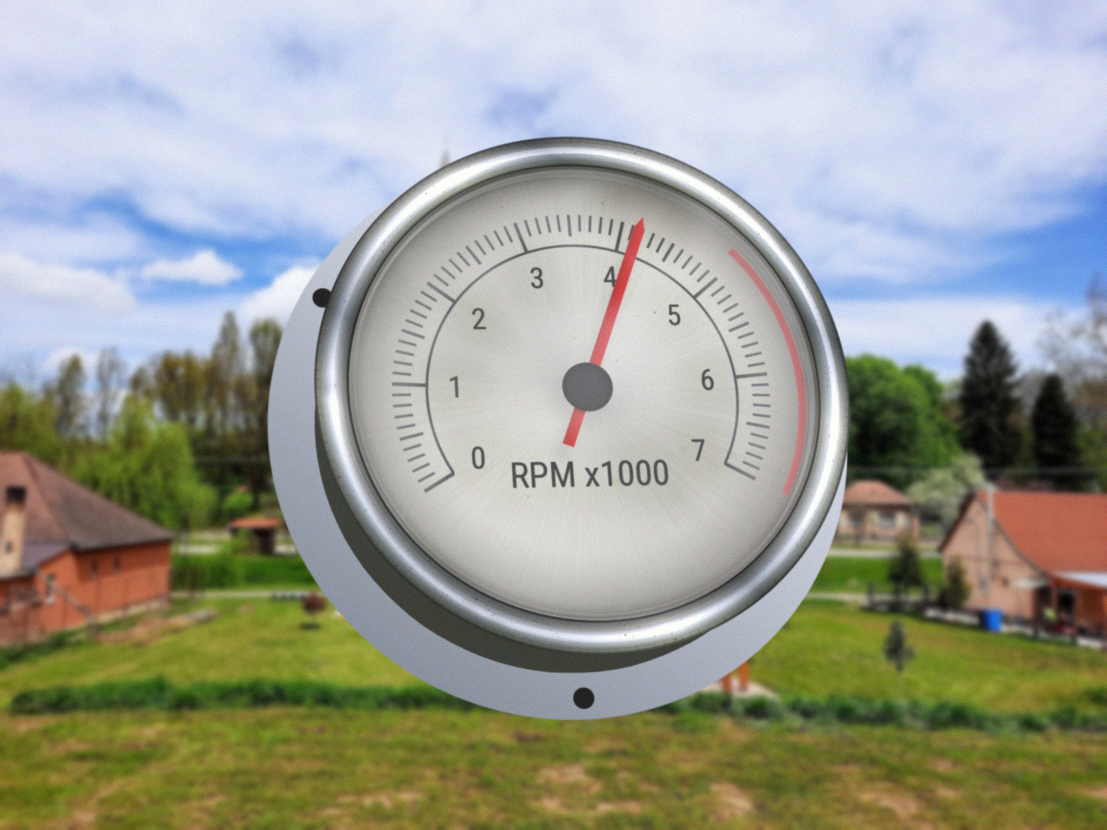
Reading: 4150 rpm
